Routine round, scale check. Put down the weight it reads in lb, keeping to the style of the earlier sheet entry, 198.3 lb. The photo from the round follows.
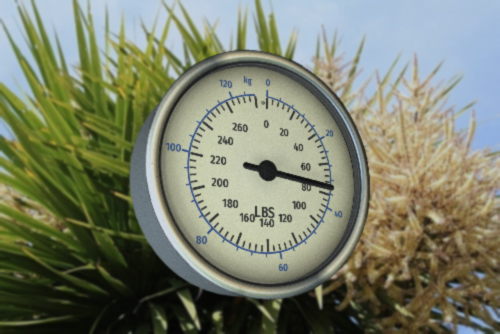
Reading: 76 lb
